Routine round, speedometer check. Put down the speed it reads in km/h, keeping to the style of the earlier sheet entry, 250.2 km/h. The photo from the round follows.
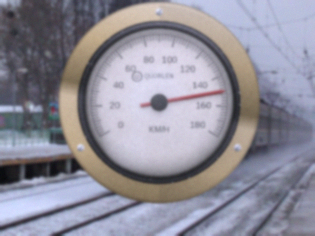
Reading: 150 km/h
